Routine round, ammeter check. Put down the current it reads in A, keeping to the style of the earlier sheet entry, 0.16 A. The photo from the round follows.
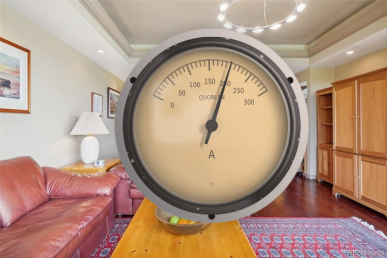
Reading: 200 A
